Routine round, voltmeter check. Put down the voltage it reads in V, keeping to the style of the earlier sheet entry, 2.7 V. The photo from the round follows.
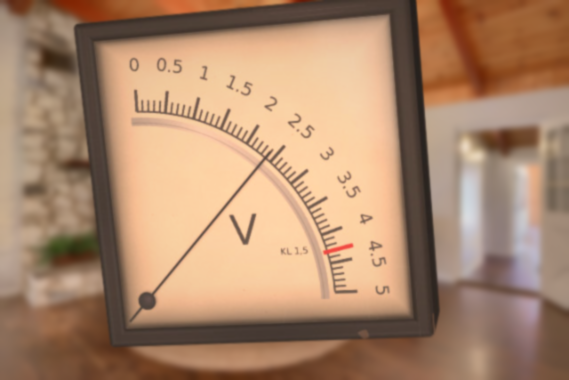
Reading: 2.4 V
